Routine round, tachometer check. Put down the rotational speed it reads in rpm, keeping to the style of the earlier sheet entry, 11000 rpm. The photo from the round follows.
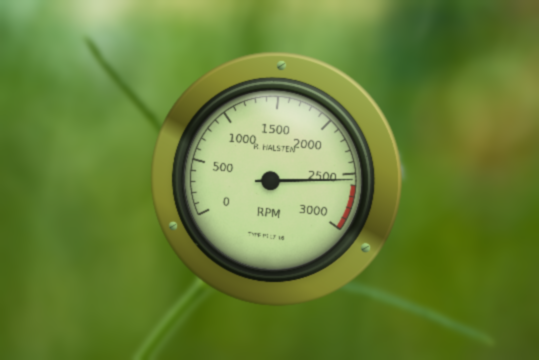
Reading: 2550 rpm
